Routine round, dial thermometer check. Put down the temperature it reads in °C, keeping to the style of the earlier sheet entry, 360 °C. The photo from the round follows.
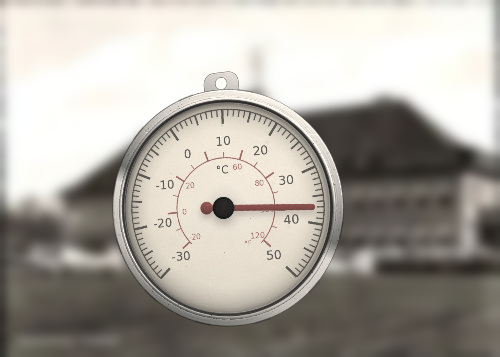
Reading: 37 °C
